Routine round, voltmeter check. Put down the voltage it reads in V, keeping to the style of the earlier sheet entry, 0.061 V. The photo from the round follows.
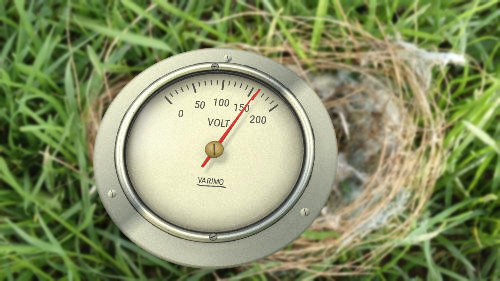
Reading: 160 V
